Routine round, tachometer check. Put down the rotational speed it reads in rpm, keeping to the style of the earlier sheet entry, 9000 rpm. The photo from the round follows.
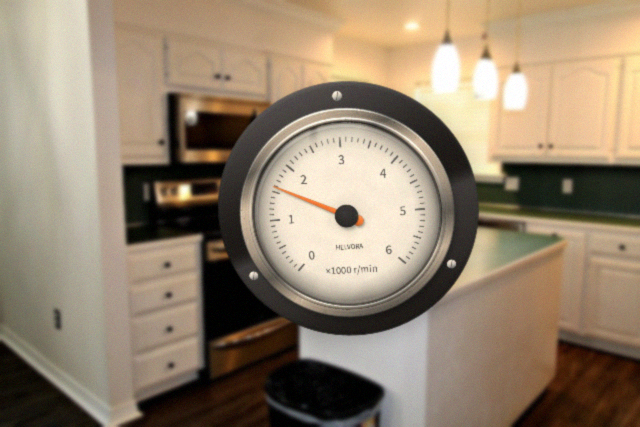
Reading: 1600 rpm
